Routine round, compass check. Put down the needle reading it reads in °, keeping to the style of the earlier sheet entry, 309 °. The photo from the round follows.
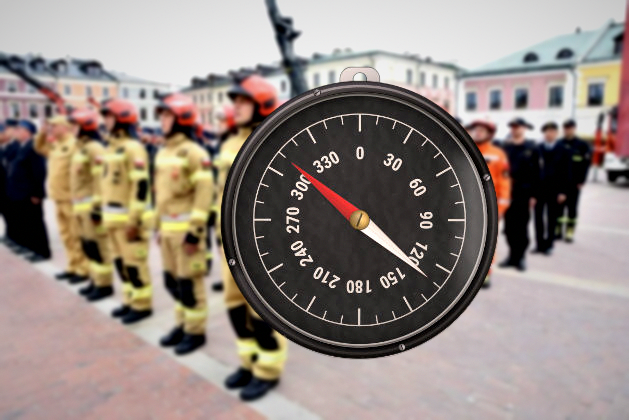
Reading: 310 °
